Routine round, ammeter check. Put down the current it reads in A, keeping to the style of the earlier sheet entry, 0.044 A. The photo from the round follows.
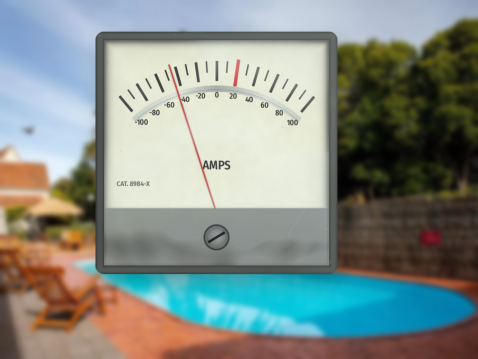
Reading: -45 A
